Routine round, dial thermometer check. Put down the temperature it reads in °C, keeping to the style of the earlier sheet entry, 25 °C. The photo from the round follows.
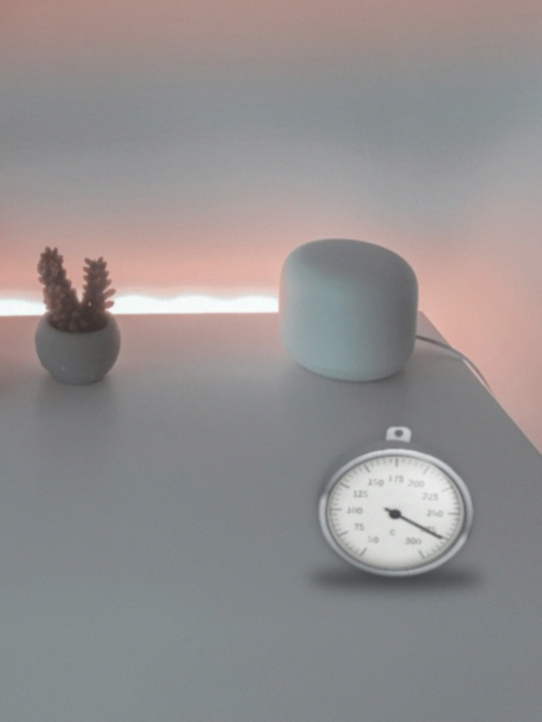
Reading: 275 °C
